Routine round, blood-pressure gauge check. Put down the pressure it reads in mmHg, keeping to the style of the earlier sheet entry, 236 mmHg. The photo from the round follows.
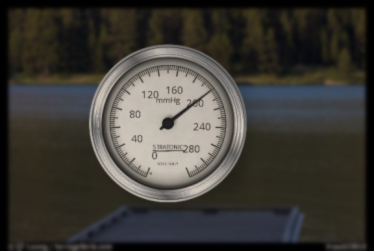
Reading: 200 mmHg
